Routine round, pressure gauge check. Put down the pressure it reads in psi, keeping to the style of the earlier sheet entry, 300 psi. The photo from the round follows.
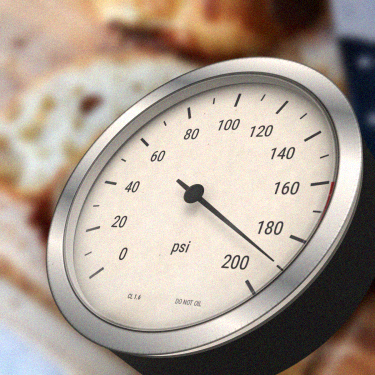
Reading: 190 psi
